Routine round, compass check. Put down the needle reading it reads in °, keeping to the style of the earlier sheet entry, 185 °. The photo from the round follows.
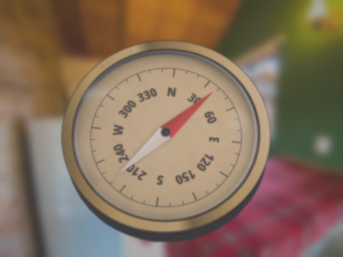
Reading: 40 °
